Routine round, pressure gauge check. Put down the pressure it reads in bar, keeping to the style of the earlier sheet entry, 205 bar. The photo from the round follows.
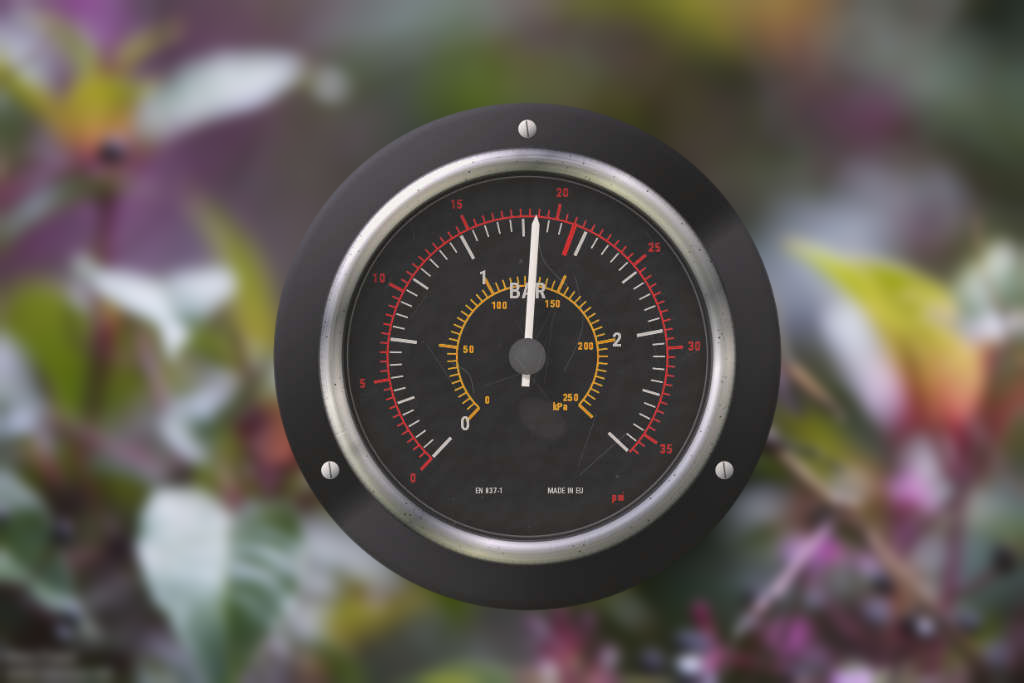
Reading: 1.3 bar
